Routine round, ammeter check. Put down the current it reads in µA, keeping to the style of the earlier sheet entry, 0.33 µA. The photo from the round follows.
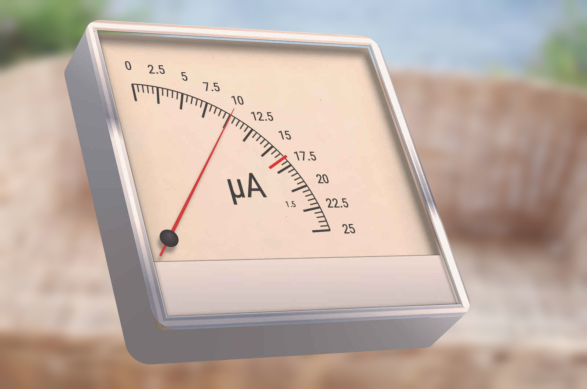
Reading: 10 µA
